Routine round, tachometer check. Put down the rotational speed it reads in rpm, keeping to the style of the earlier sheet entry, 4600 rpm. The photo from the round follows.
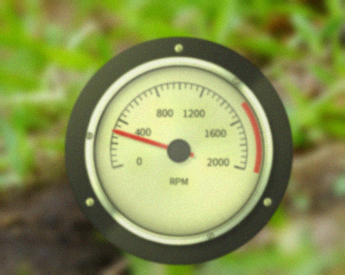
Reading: 300 rpm
